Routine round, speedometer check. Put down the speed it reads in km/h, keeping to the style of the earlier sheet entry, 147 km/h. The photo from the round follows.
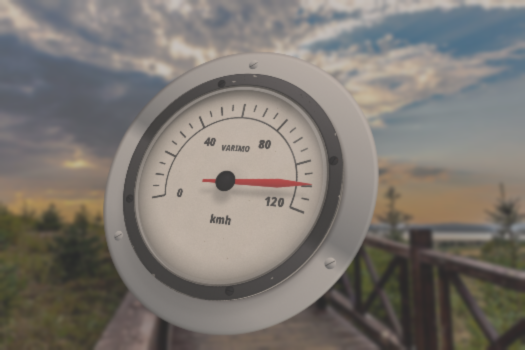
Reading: 110 km/h
